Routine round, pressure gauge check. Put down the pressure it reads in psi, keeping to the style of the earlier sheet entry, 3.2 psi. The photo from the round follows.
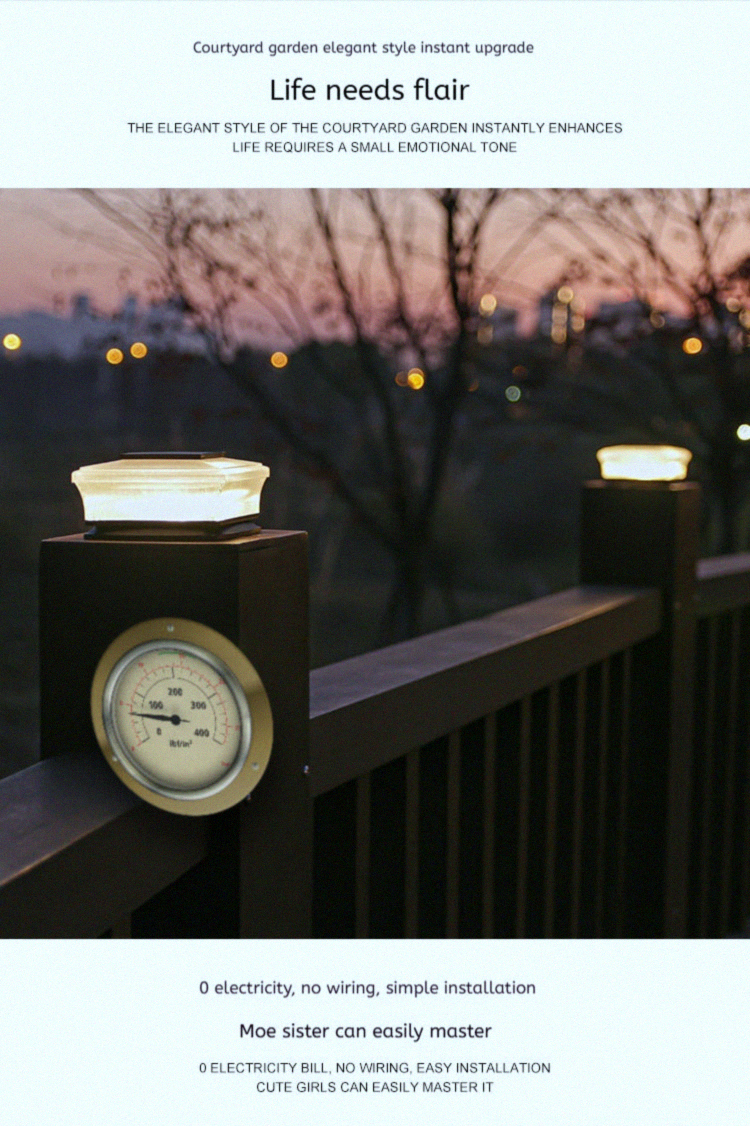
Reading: 60 psi
